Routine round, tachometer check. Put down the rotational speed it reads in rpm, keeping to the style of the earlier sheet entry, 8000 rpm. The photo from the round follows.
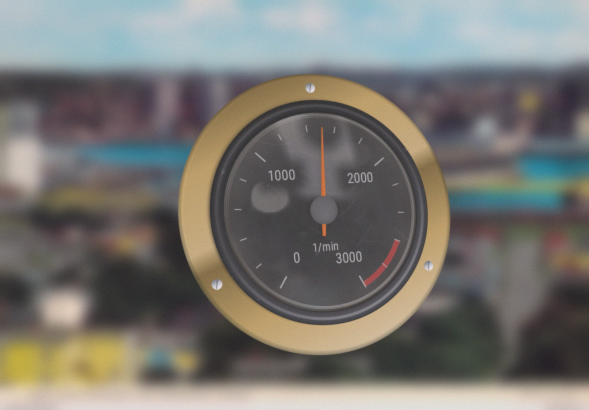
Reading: 1500 rpm
